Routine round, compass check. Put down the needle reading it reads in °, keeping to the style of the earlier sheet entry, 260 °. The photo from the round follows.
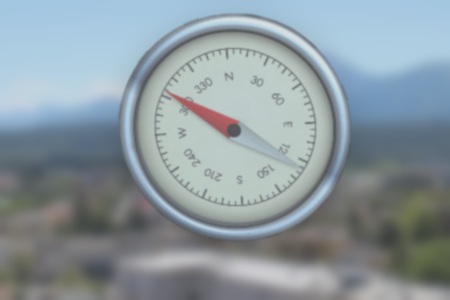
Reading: 305 °
